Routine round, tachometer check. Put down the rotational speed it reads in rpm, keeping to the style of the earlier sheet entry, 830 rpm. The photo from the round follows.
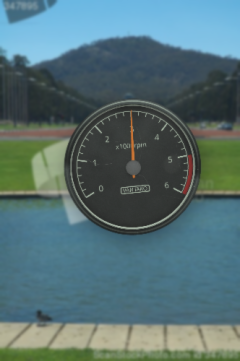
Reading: 3000 rpm
